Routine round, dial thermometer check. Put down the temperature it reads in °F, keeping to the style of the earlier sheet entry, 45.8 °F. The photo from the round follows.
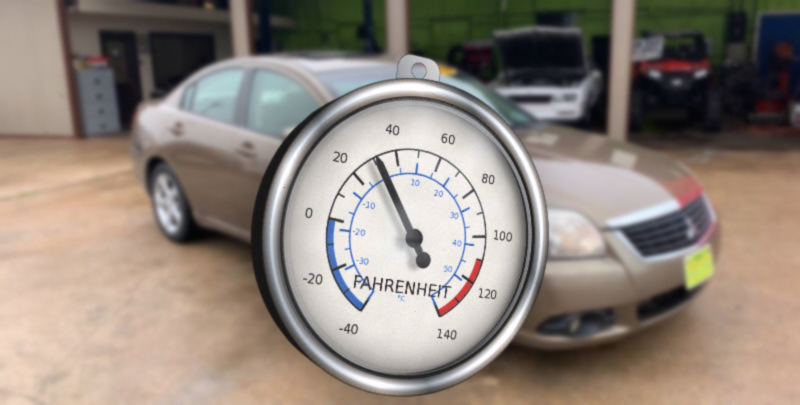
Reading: 30 °F
